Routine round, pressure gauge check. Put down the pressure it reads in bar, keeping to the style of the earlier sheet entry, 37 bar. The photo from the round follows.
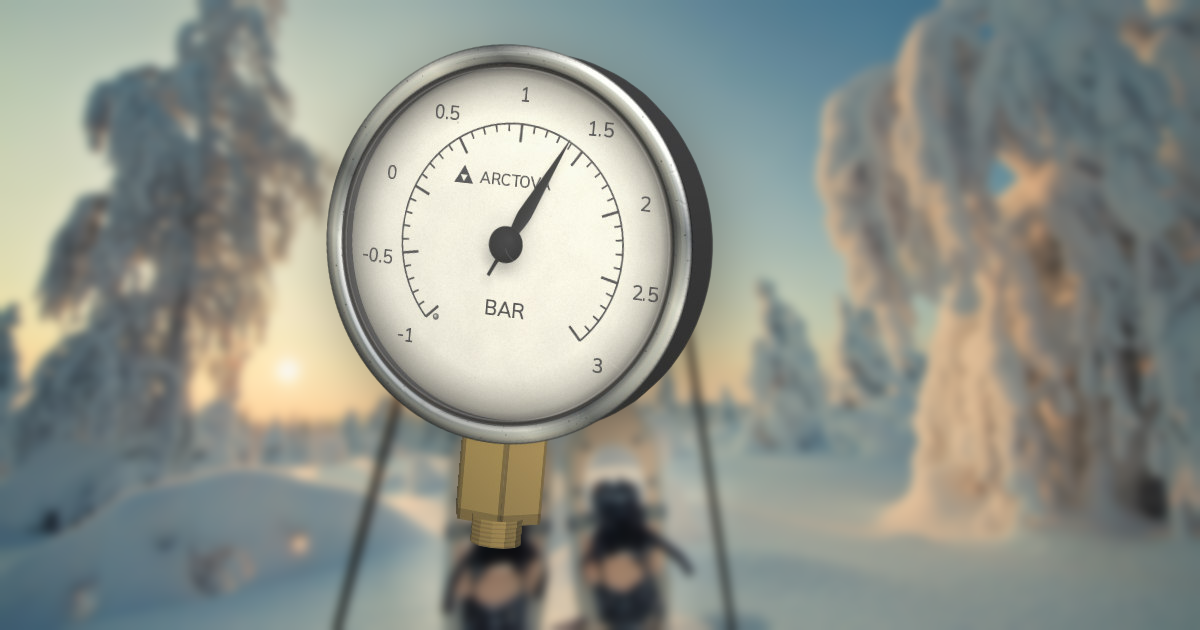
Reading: 1.4 bar
